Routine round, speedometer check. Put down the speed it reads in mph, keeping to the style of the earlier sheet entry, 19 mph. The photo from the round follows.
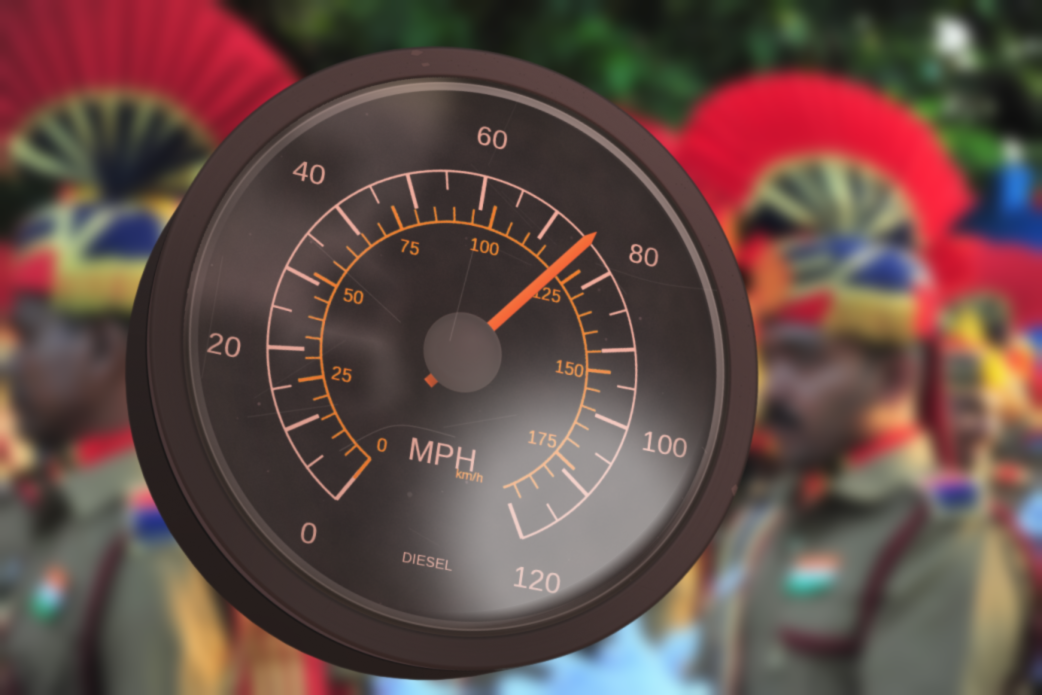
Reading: 75 mph
